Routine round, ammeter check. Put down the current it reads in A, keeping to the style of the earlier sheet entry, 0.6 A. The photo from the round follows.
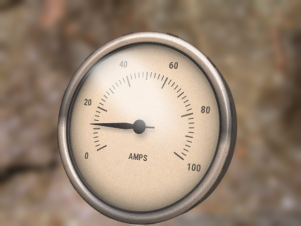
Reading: 12 A
